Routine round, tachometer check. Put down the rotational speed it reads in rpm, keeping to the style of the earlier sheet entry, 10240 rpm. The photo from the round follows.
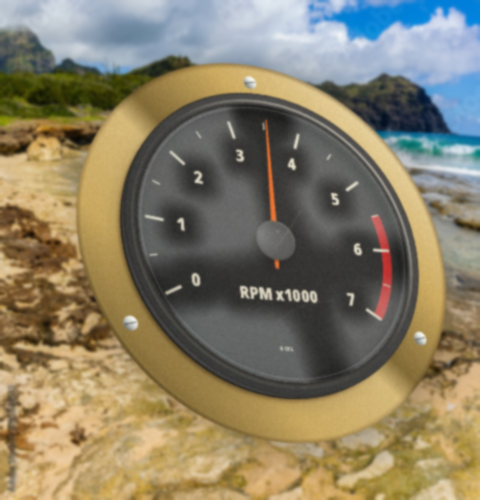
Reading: 3500 rpm
